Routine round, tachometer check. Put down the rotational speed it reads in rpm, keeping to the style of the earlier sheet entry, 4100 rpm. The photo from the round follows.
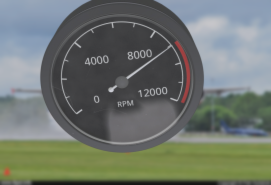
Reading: 9000 rpm
